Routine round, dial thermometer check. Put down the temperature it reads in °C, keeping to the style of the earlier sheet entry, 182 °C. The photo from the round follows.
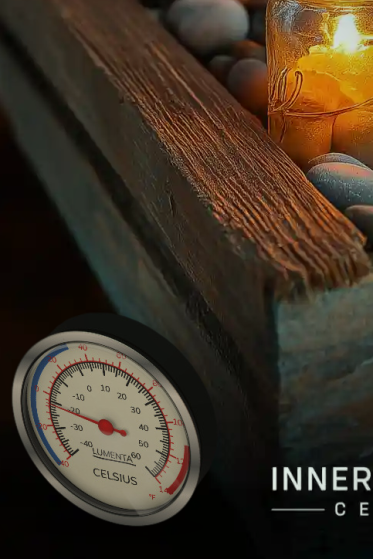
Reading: -20 °C
